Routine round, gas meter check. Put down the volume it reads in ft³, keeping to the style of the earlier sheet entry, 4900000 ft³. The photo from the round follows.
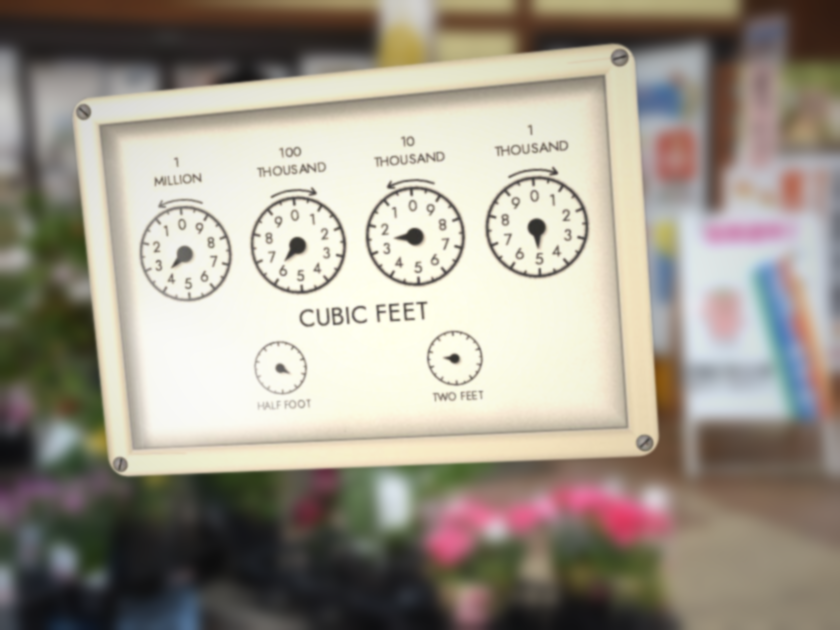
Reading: 362500 ft³
